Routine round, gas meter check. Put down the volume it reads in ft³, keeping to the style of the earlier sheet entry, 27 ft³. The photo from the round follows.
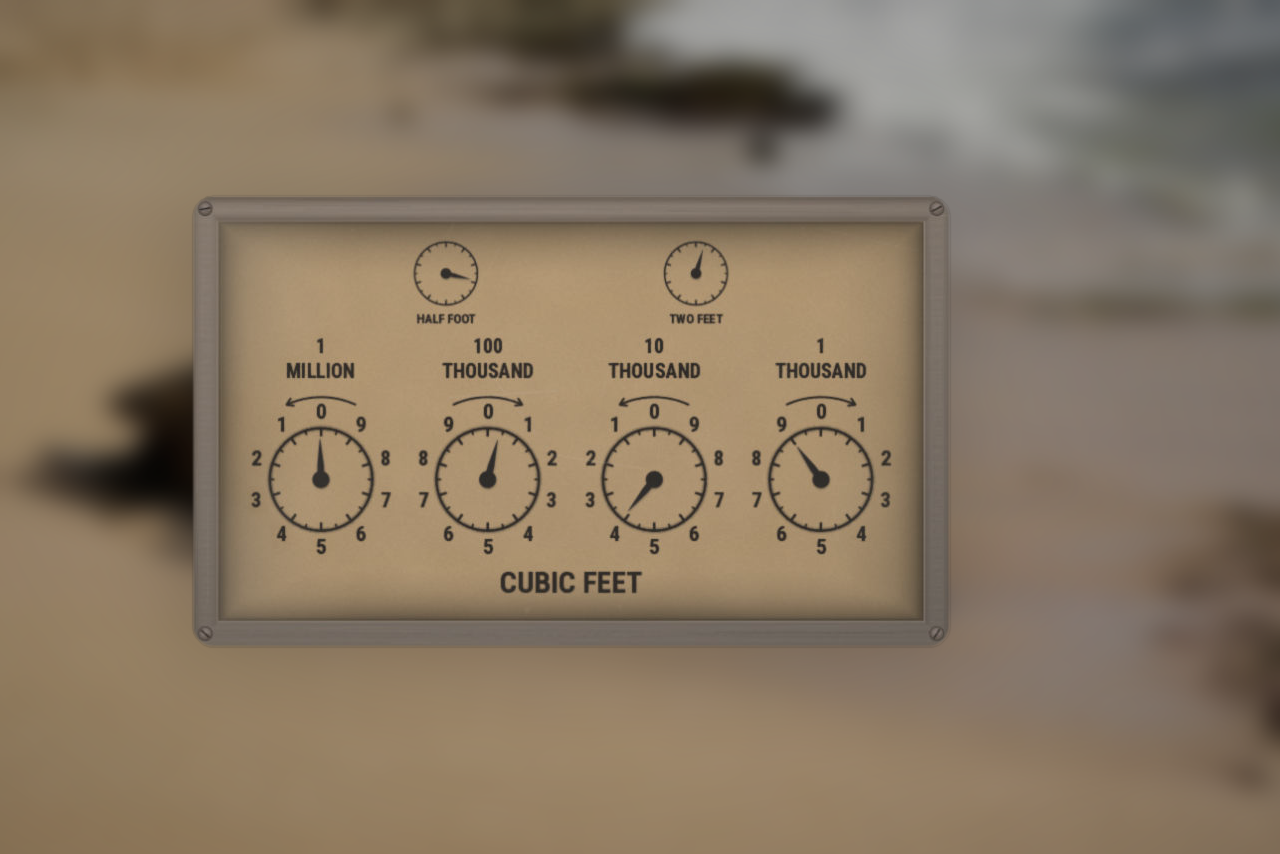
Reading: 3900 ft³
